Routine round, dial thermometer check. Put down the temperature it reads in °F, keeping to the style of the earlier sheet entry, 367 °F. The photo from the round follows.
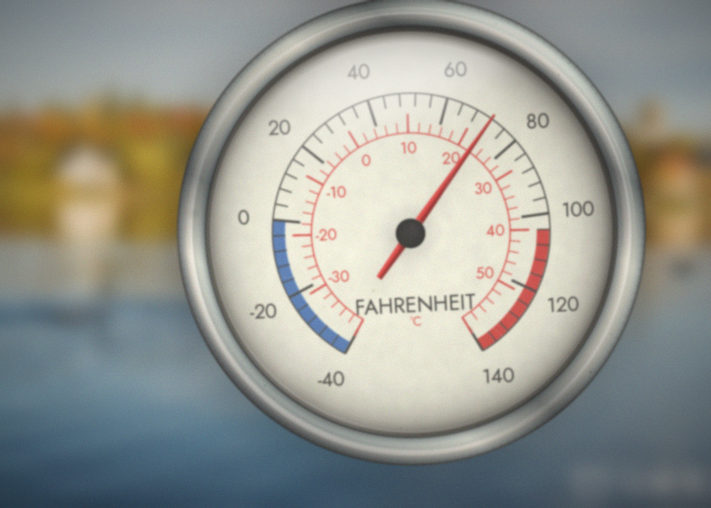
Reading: 72 °F
